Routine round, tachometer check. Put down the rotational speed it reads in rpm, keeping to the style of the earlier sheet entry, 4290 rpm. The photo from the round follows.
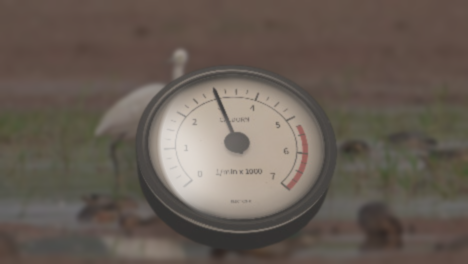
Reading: 3000 rpm
